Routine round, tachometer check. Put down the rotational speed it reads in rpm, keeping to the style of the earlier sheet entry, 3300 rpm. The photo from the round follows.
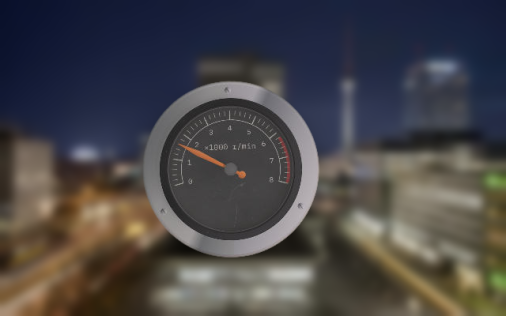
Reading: 1600 rpm
